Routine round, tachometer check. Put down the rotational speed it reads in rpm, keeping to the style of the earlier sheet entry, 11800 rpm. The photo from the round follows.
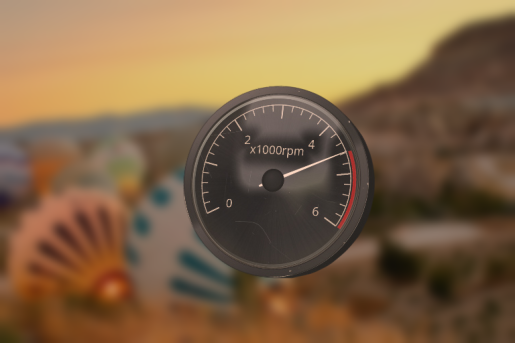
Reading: 4600 rpm
